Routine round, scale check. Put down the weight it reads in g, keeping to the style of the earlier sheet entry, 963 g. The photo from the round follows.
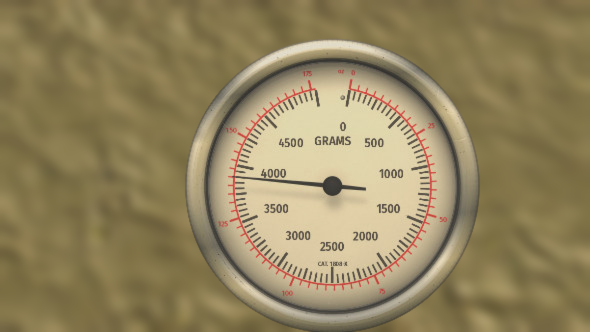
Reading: 3900 g
